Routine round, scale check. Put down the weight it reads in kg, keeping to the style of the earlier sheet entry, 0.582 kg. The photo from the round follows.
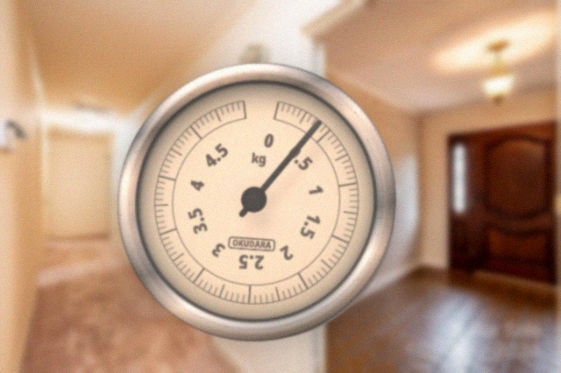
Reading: 0.4 kg
